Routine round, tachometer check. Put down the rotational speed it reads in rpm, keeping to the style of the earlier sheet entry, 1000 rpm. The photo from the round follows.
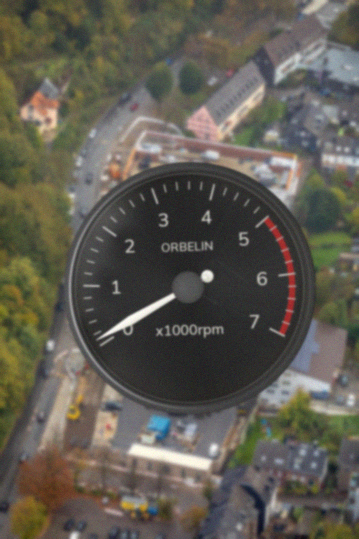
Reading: 100 rpm
